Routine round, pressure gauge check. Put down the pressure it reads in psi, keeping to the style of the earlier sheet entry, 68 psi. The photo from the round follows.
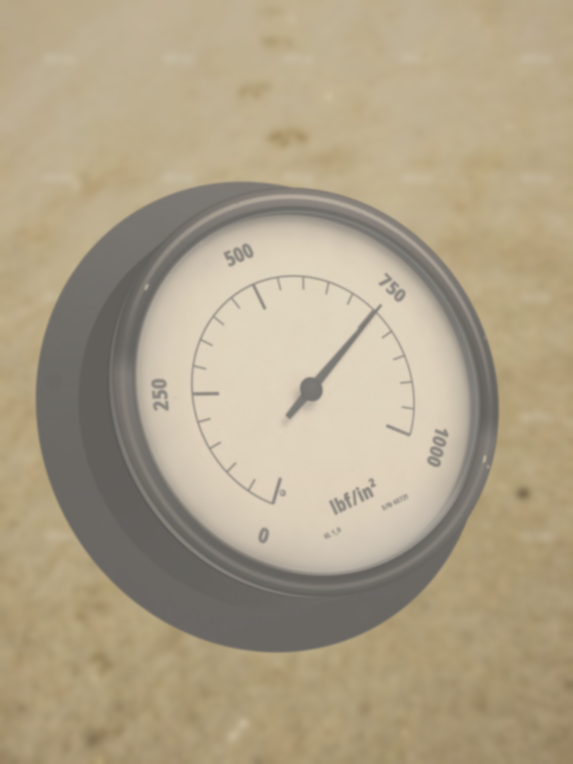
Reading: 750 psi
